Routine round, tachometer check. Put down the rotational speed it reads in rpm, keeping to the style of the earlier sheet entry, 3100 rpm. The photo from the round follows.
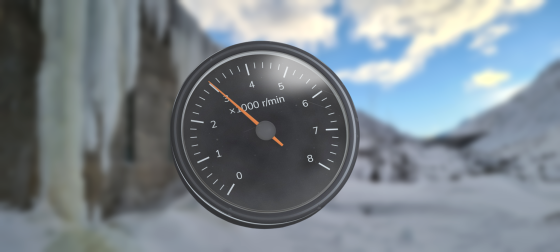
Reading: 3000 rpm
